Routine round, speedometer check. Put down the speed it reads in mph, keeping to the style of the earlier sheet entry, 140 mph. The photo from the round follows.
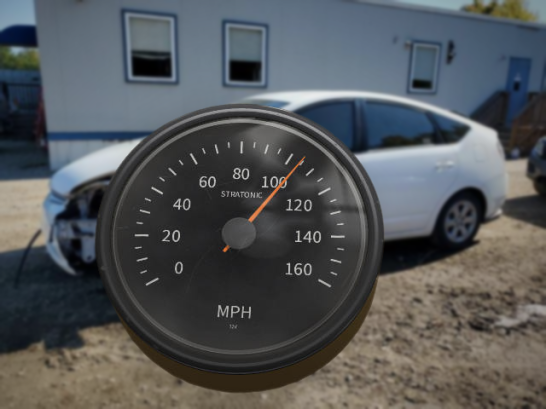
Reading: 105 mph
